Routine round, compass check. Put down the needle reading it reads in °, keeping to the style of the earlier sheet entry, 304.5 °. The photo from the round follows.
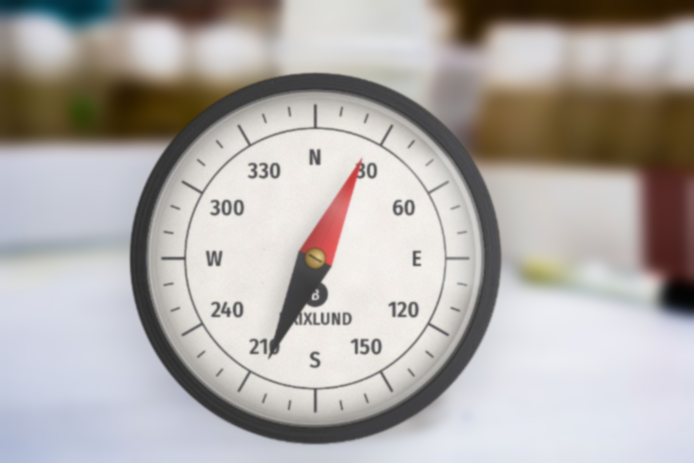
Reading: 25 °
